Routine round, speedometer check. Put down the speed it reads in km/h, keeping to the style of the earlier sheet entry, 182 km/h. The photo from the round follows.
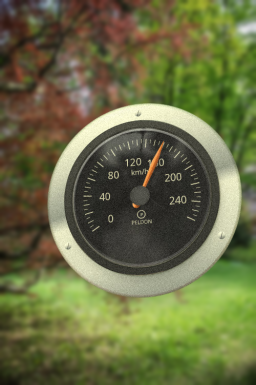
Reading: 160 km/h
